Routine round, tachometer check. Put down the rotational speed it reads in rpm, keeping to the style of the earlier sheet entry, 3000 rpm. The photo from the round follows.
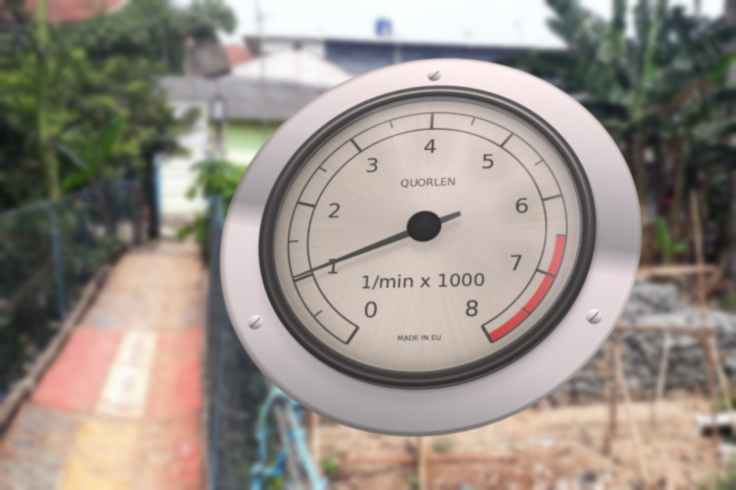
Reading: 1000 rpm
